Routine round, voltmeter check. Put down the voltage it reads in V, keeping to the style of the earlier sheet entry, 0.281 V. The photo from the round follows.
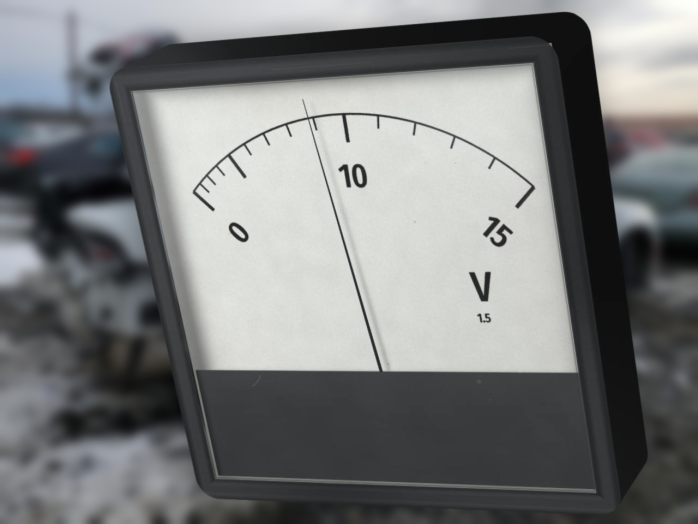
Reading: 9 V
